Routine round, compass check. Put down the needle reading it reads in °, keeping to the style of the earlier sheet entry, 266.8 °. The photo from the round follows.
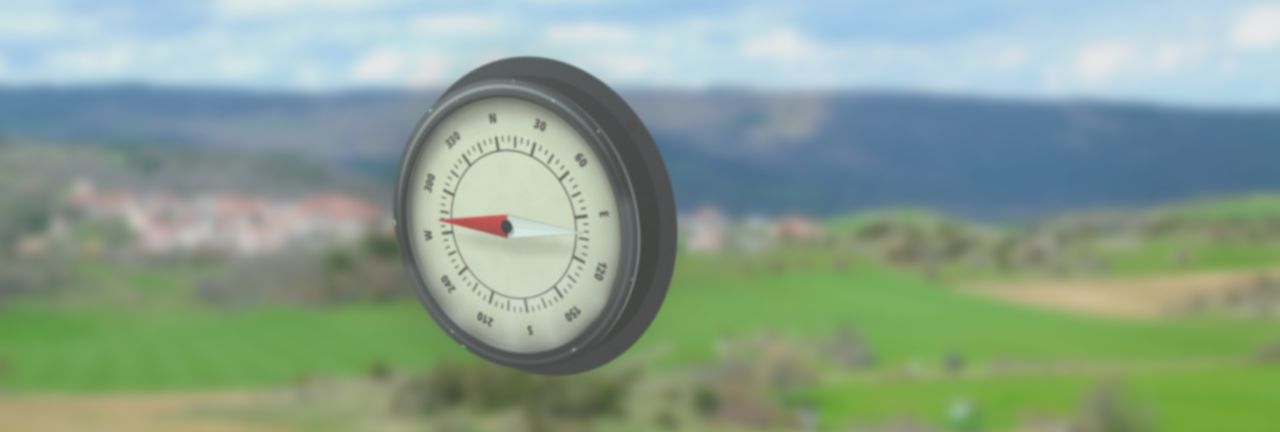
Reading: 280 °
